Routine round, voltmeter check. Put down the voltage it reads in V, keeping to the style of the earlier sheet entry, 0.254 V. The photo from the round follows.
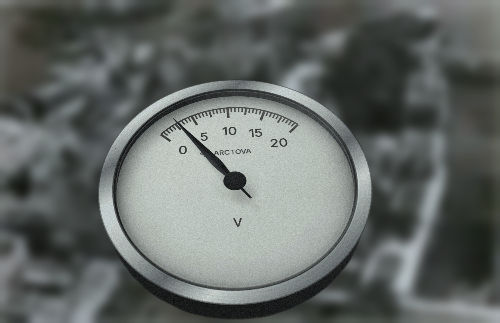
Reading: 2.5 V
